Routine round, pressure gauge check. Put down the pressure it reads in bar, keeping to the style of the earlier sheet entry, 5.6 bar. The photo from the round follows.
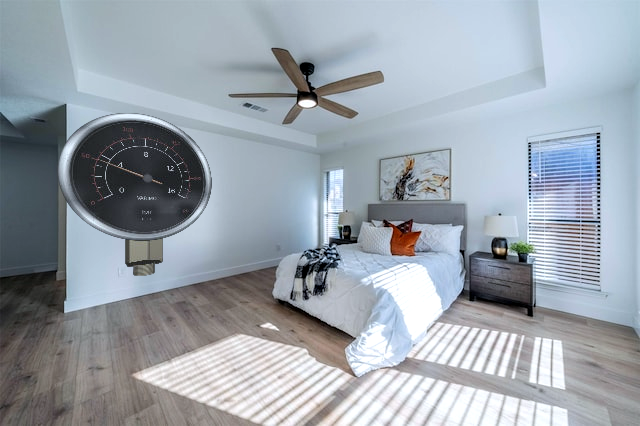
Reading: 3.5 bar
